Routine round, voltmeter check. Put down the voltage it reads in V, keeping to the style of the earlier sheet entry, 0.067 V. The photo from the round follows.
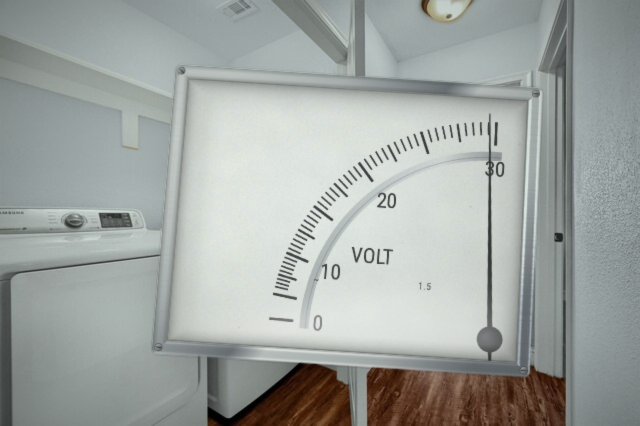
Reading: 29.5 V
